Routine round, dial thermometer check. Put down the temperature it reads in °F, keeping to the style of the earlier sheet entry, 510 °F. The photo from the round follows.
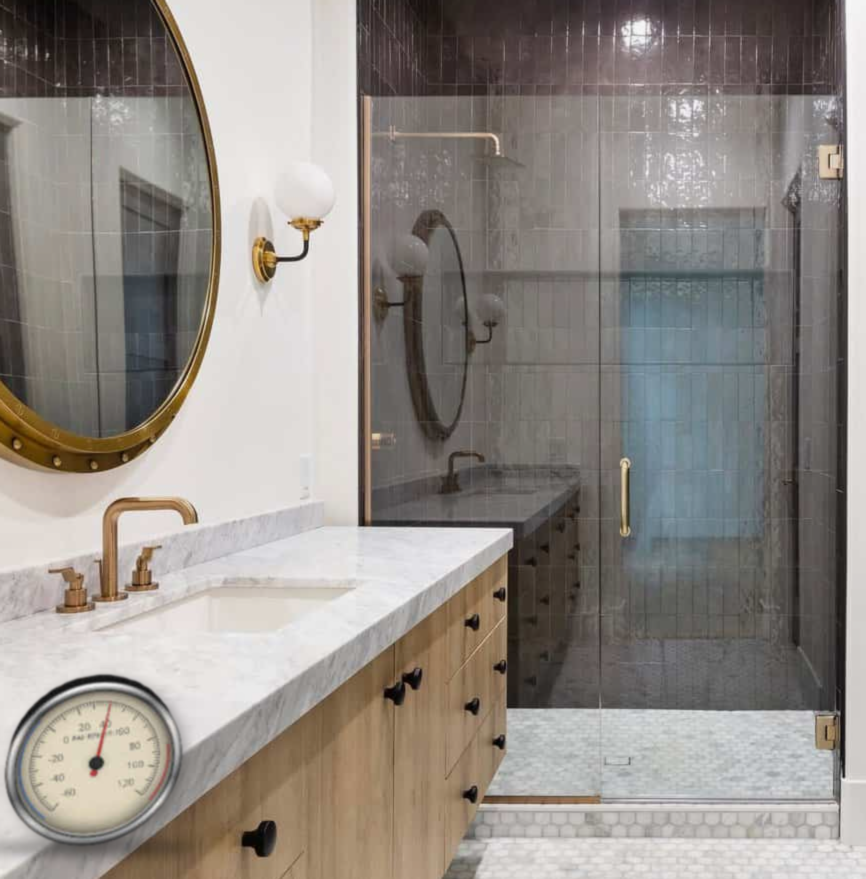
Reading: 40 °F
